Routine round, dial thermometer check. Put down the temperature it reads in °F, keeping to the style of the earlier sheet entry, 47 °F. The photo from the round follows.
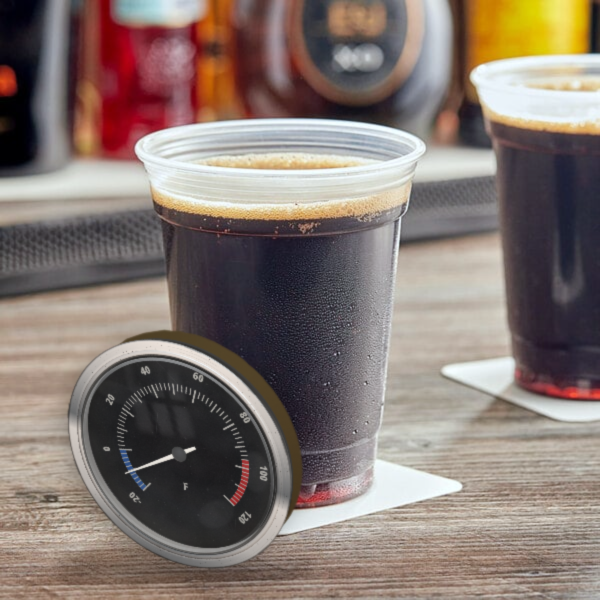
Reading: -10 °F
